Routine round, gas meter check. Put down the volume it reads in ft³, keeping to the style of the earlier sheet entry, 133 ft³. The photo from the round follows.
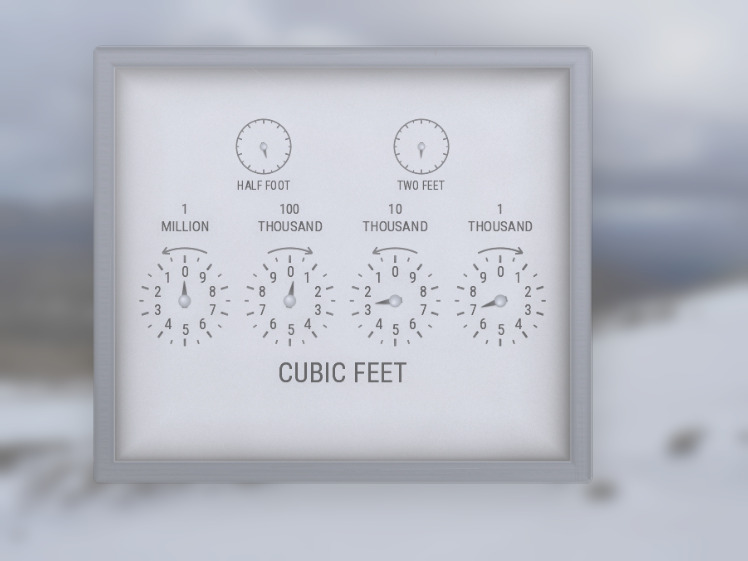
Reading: 2700 ft³
